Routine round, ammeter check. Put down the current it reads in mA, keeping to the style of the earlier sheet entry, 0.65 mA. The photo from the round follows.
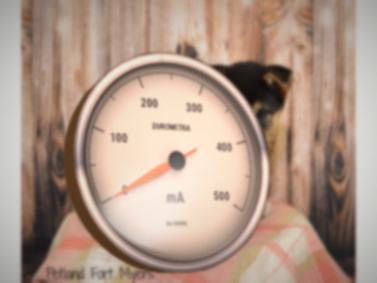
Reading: 0 mA
